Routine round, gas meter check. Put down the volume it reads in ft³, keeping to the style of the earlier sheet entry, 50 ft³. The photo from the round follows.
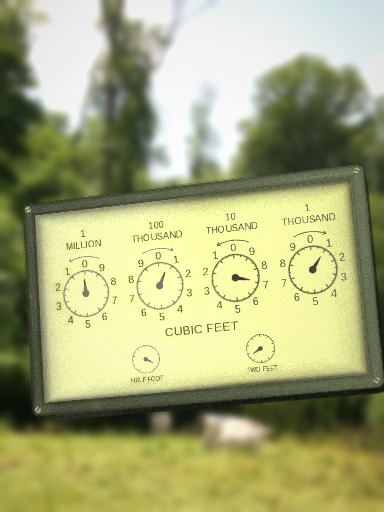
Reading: 7100 ft³
